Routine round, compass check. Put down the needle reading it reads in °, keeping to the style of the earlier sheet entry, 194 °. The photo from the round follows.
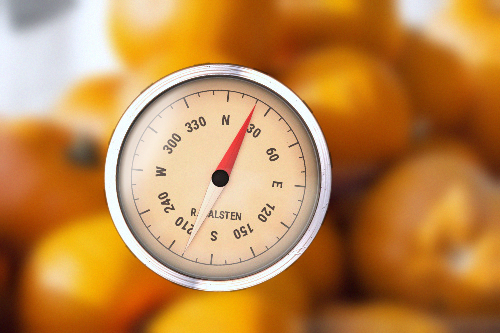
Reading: 20 °
